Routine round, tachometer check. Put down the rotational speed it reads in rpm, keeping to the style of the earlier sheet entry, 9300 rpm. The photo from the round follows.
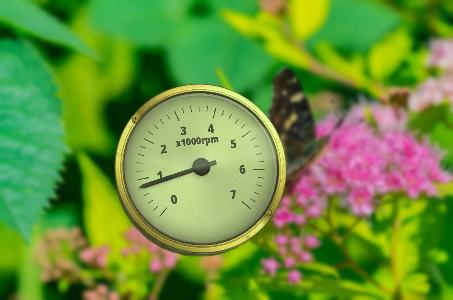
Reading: 800 rpm
